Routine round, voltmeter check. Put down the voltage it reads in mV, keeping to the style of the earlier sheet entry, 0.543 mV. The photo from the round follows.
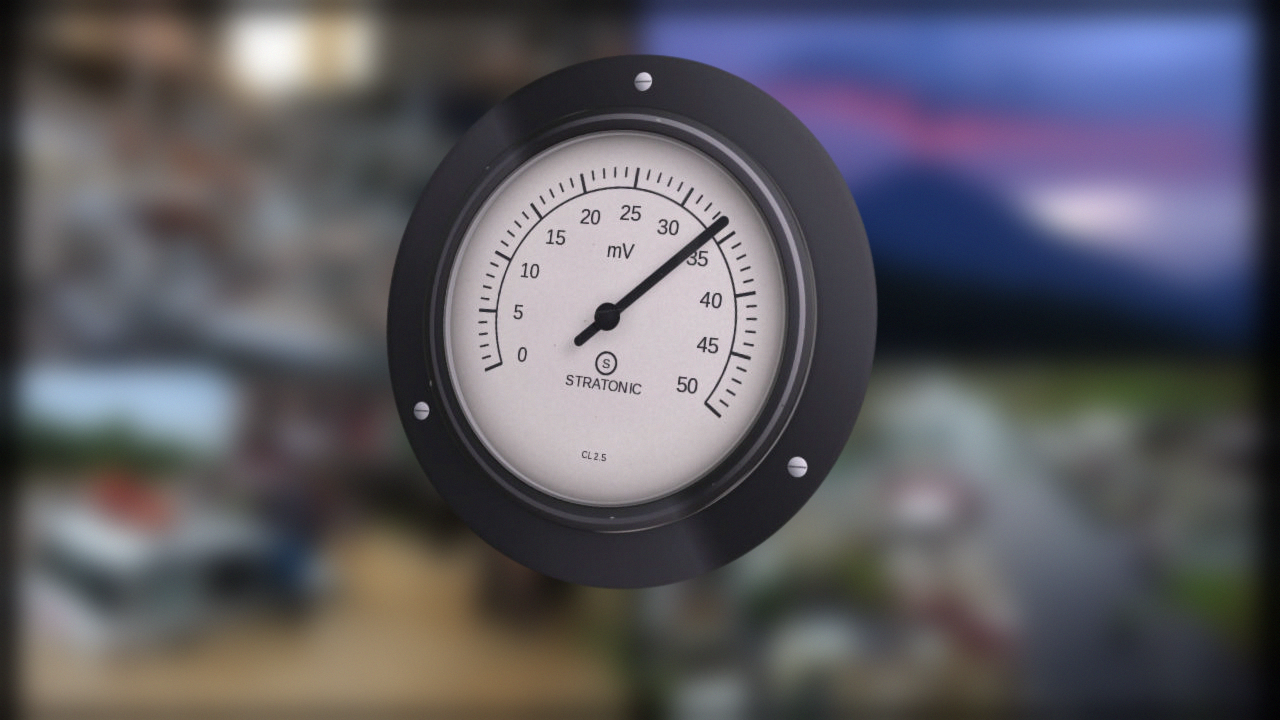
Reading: 34 mV
